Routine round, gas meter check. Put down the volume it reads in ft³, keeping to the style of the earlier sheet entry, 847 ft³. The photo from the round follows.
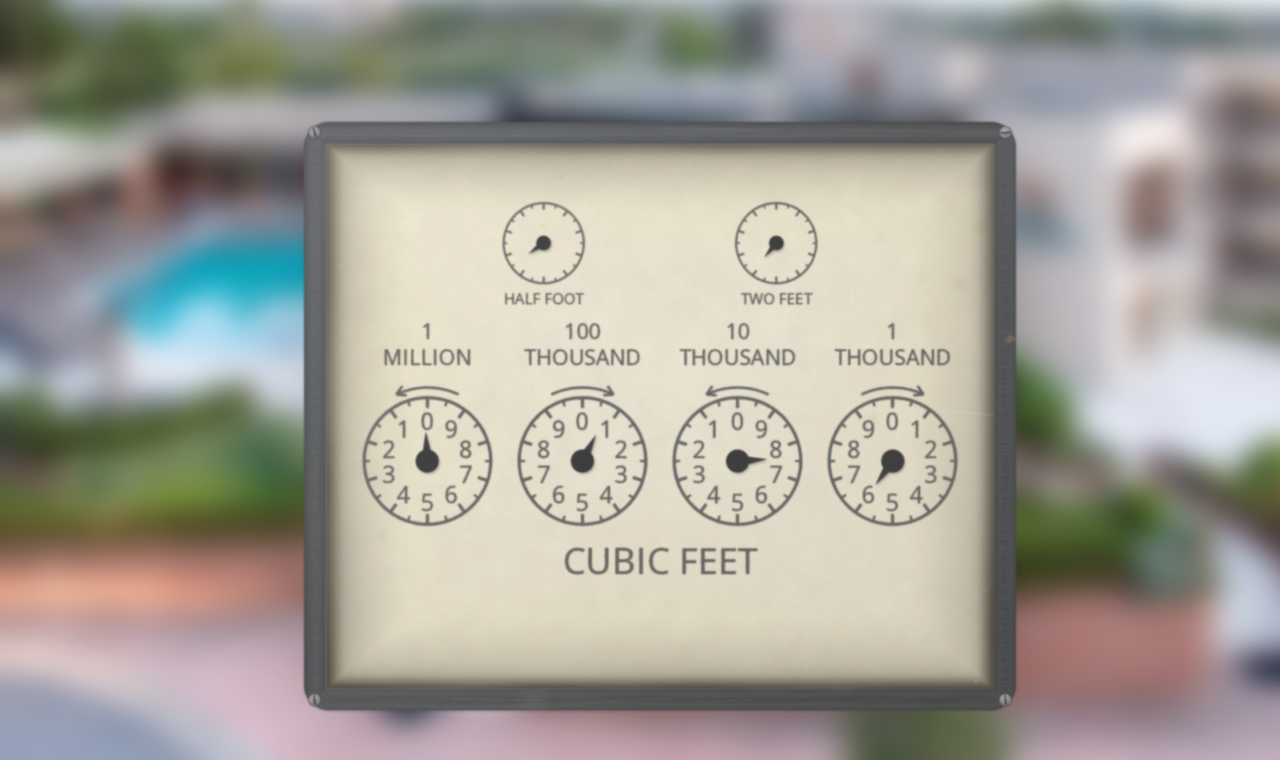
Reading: 7600 ft³
